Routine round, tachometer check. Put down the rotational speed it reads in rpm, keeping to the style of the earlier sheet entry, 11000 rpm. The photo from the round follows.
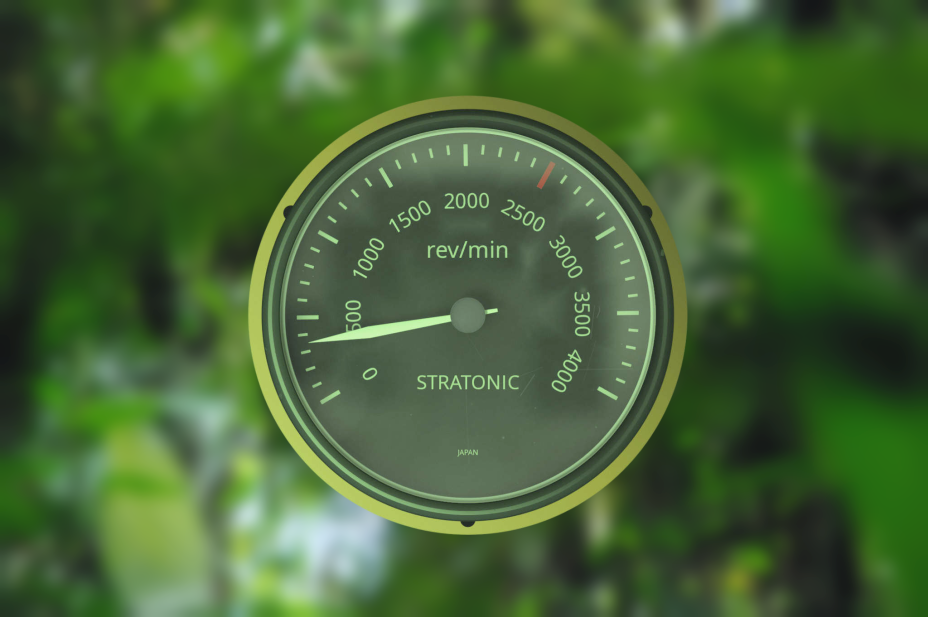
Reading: 350 rpm
